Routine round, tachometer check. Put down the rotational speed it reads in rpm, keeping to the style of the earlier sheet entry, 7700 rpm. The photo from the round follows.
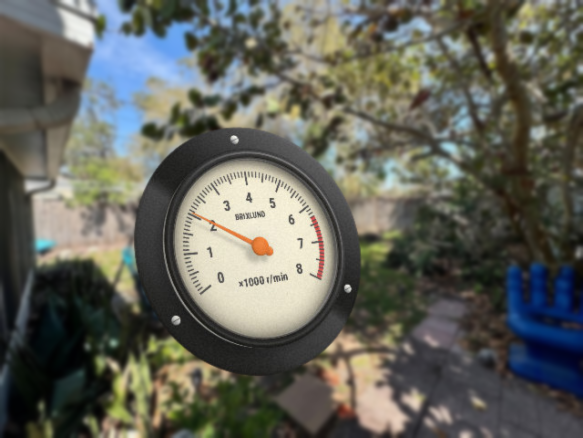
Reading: 2000 rpm
